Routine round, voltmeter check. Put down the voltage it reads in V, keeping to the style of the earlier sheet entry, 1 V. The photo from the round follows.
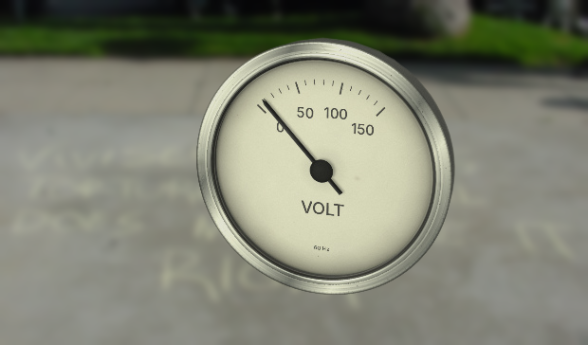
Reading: 10 V
